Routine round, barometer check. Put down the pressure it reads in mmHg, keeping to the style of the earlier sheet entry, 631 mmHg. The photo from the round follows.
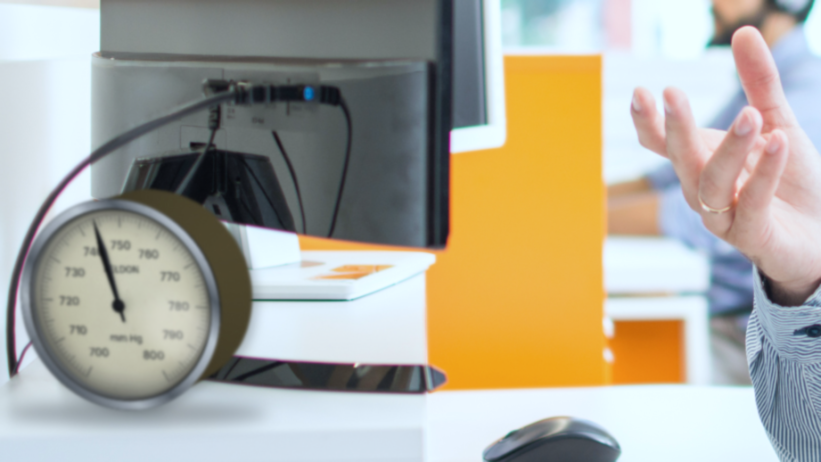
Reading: 745 mmHg
